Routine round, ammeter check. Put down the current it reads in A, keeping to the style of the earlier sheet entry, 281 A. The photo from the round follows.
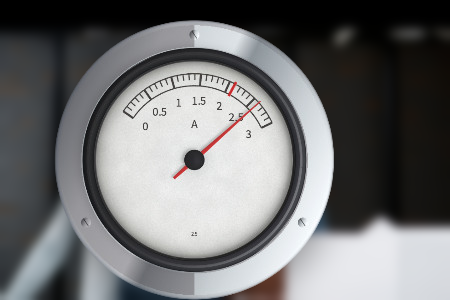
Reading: 2.6 A
